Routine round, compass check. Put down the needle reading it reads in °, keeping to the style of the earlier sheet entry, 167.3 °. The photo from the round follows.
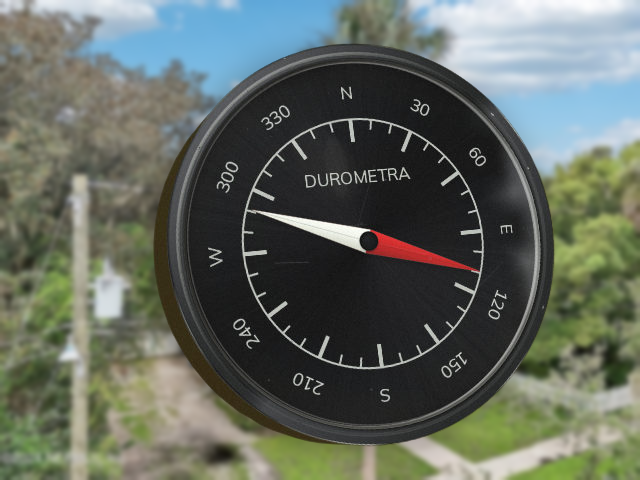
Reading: 110 °
